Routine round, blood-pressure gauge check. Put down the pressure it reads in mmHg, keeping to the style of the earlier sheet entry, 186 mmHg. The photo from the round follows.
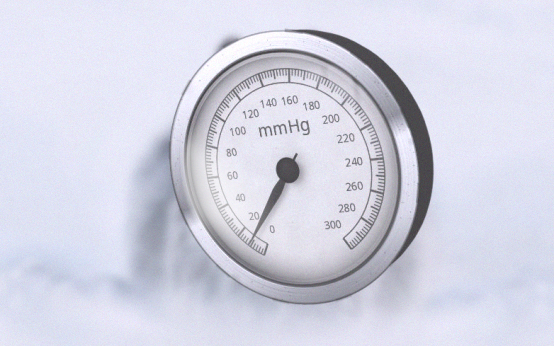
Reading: 10 mmHg
